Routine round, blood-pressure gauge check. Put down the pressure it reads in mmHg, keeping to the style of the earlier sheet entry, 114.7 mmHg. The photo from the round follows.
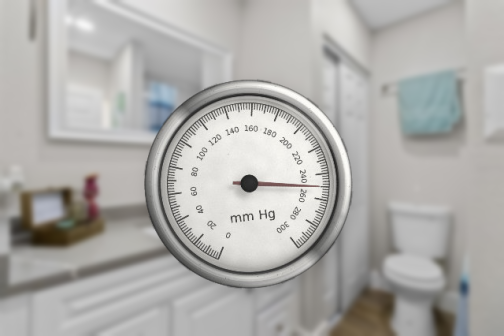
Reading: 250 mmHg
